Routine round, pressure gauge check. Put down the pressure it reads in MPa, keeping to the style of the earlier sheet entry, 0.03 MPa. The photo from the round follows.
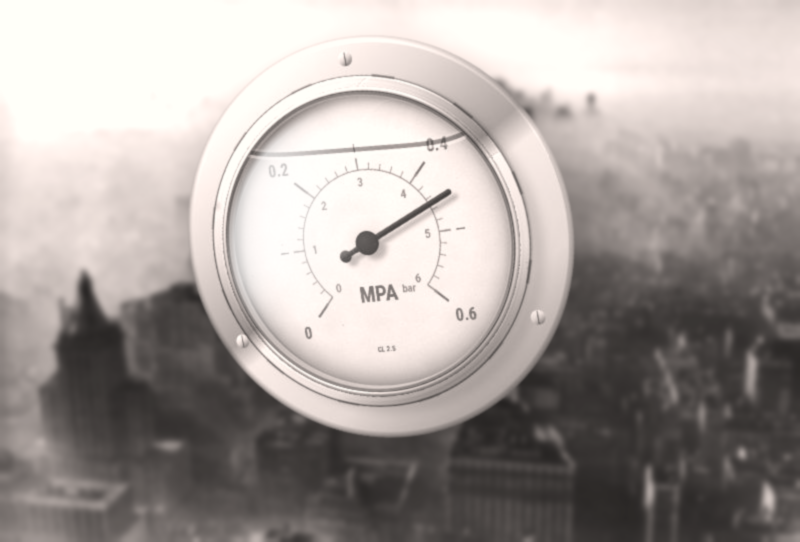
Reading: 0.45 MPa
